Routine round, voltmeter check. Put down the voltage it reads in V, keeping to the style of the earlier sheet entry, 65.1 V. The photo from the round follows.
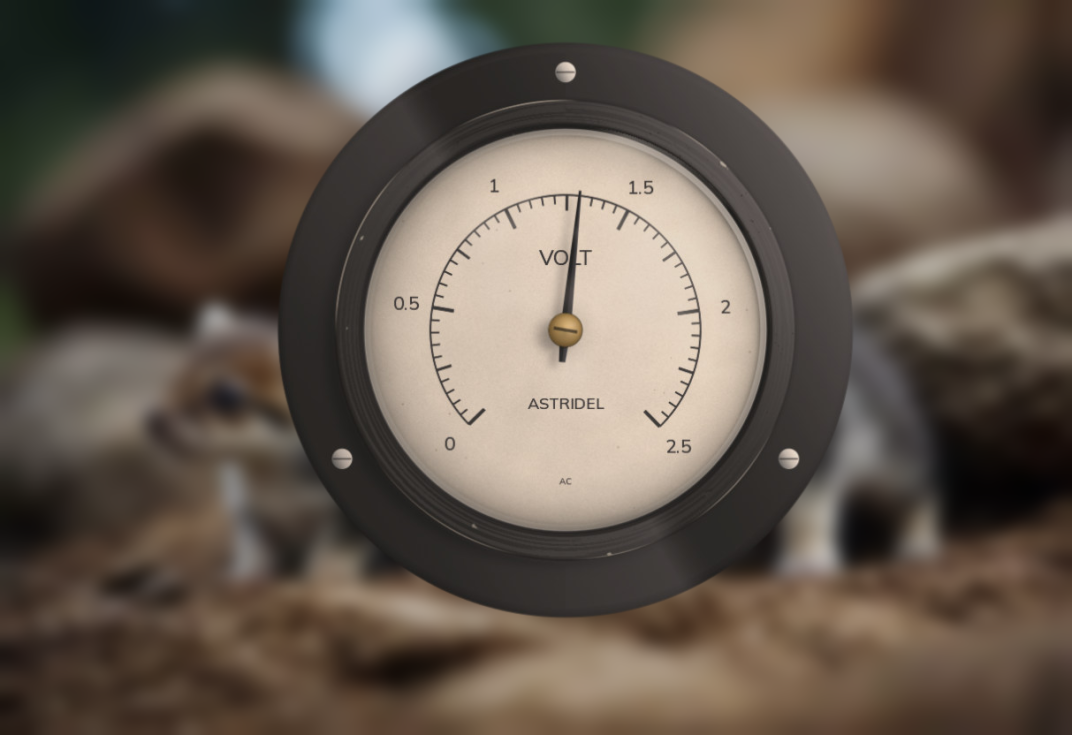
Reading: 1.3 V
